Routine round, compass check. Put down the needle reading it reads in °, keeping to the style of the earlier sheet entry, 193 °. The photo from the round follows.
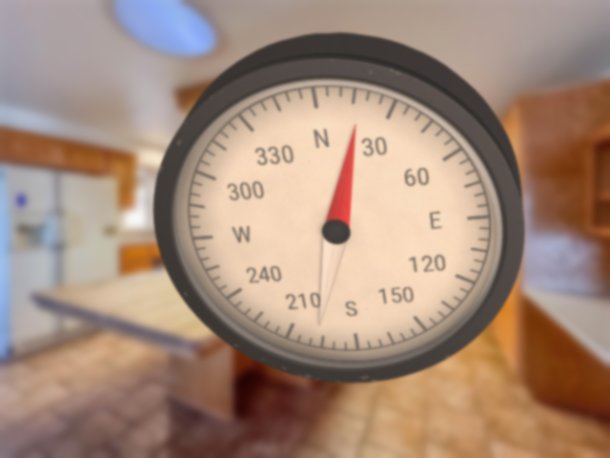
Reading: 17.5 °
